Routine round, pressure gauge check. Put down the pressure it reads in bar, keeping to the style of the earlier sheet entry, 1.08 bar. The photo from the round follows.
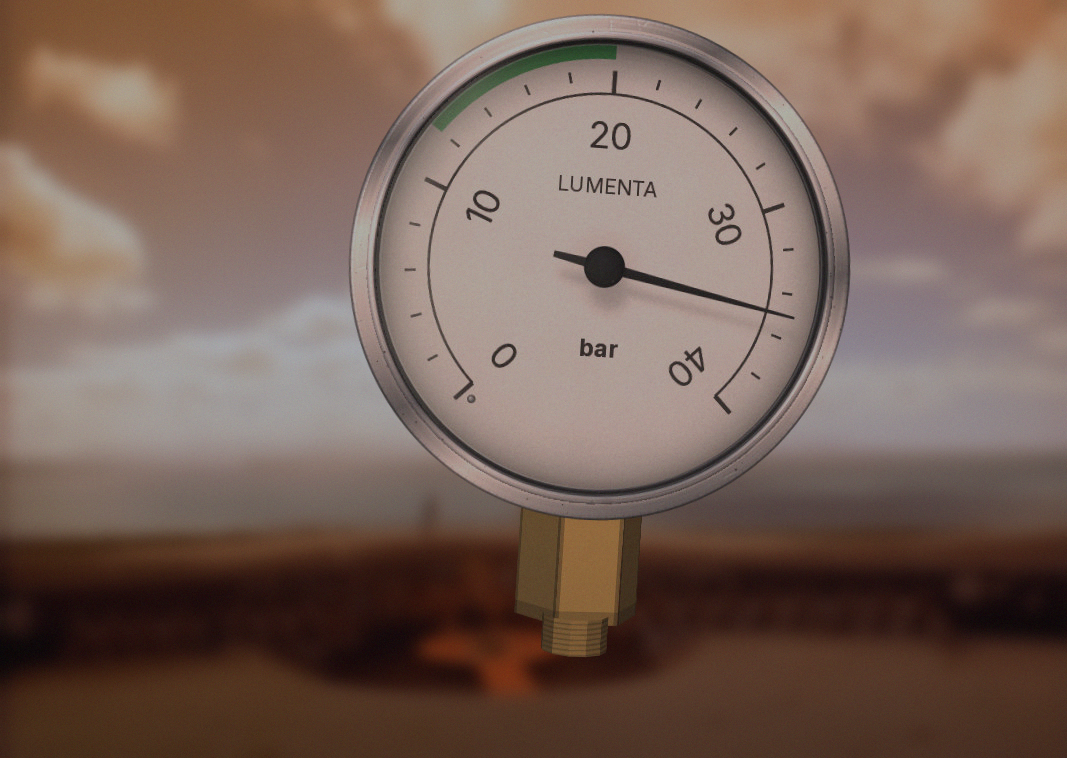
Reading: 35 bar
